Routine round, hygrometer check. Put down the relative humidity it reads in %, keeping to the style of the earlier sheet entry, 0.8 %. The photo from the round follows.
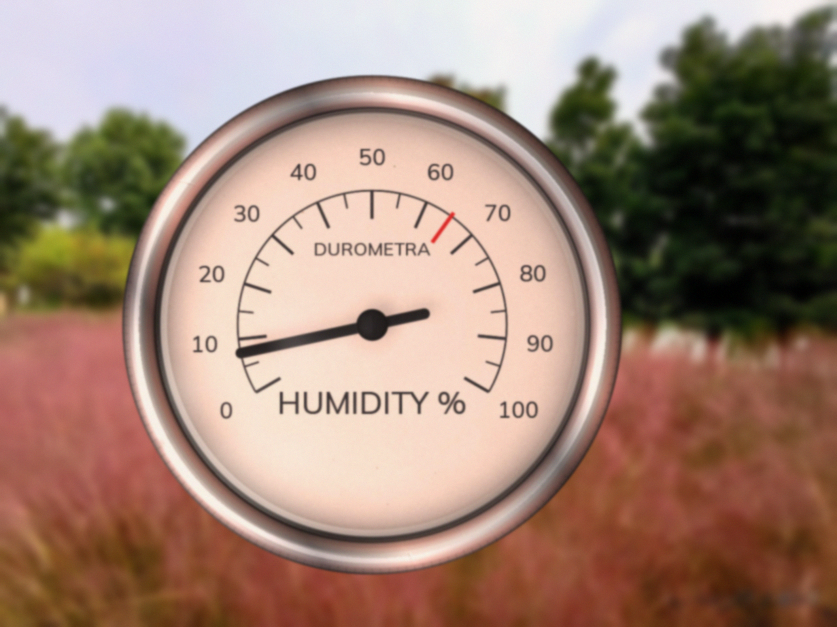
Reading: 7.5 %
